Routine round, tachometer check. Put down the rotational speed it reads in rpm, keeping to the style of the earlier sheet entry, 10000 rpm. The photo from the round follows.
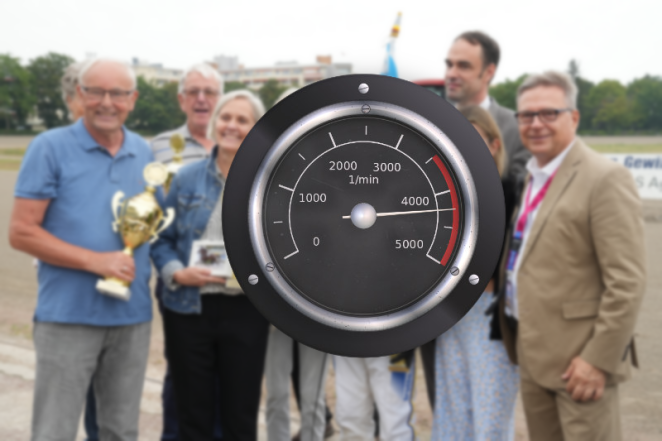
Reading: 4250 rpm
